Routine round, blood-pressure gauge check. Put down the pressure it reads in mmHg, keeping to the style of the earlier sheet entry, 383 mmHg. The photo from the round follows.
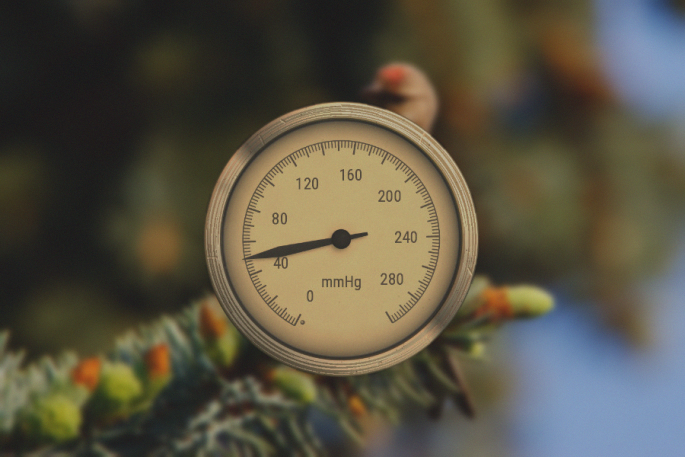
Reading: 50 mmHg
